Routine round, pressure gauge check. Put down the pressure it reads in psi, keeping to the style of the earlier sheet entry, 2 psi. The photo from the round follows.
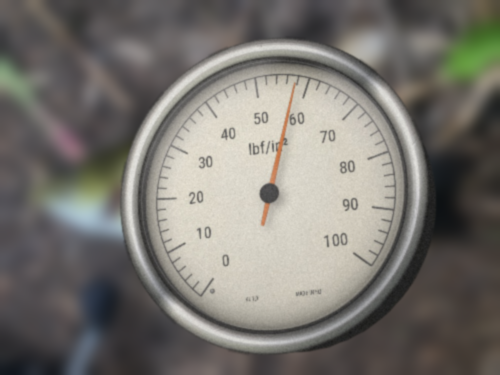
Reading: 58 psi
